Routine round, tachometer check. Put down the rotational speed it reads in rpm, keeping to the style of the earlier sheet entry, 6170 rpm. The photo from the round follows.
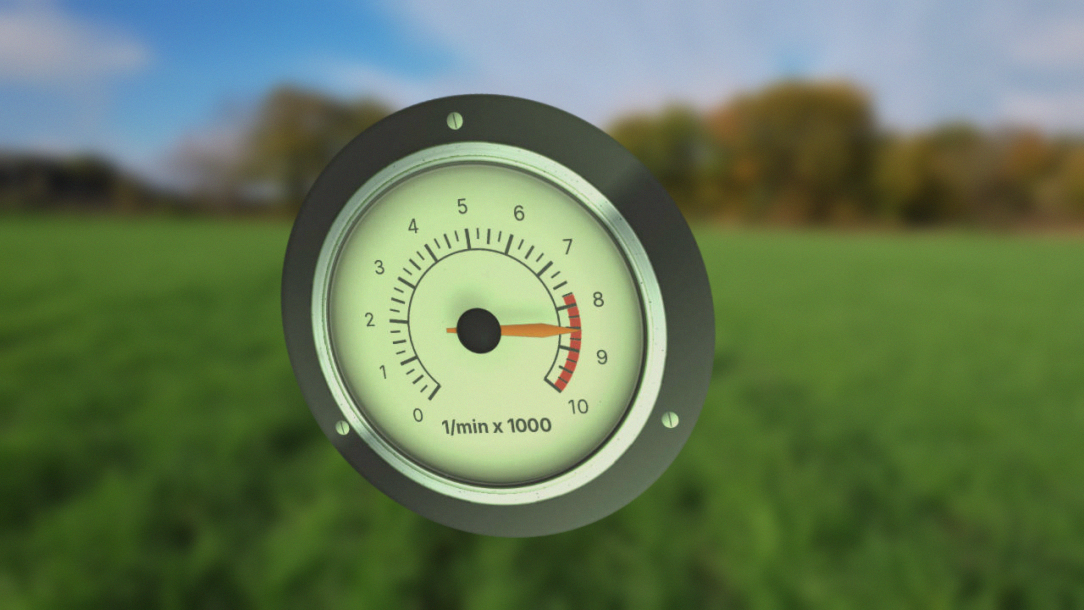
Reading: 8500 rpm
